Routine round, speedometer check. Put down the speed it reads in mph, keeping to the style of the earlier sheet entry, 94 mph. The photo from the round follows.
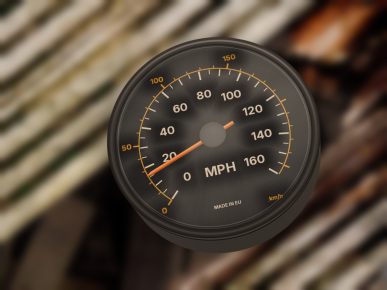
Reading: 15 mph
